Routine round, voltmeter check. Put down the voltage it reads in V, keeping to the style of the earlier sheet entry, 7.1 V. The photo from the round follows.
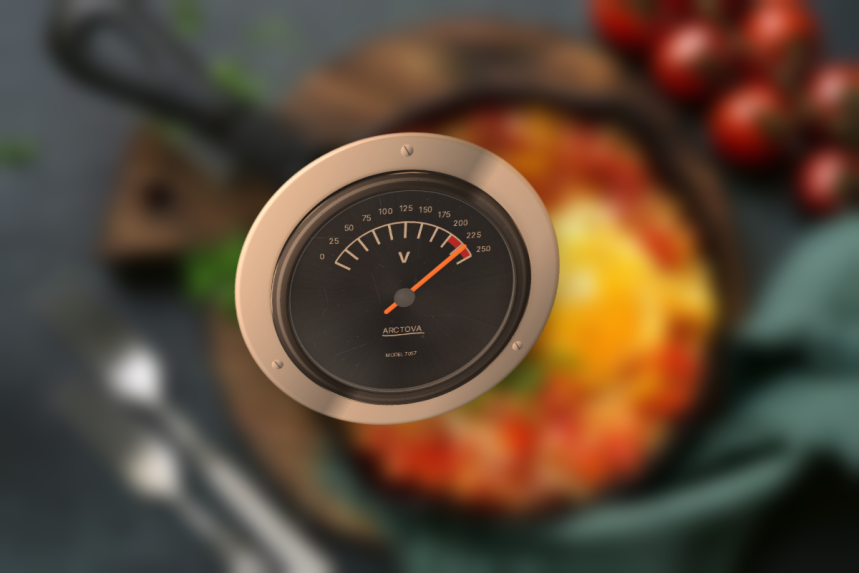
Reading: 225 V
